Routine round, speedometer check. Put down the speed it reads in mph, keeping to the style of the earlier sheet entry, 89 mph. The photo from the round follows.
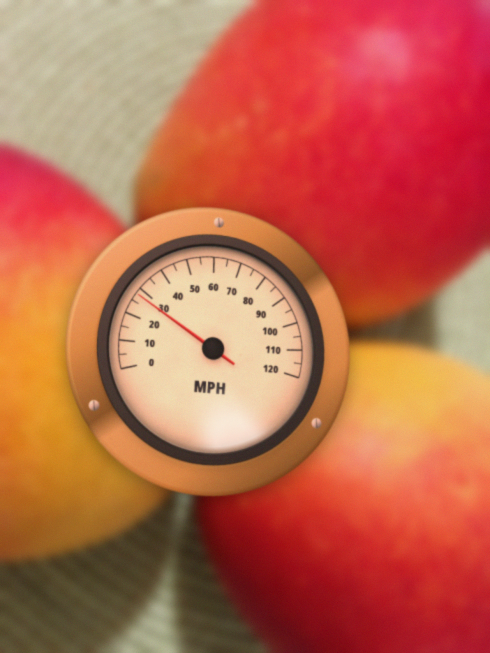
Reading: 27.5 mph
